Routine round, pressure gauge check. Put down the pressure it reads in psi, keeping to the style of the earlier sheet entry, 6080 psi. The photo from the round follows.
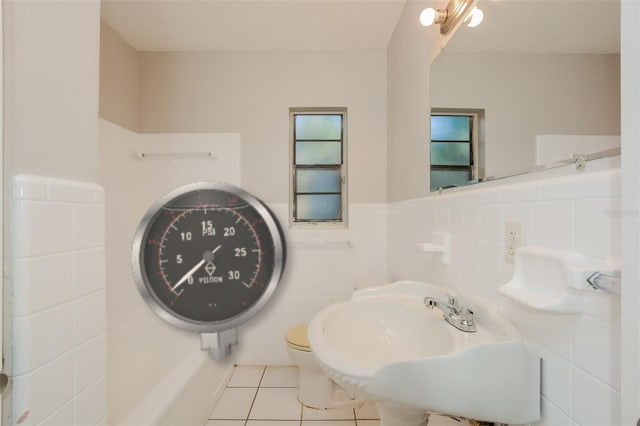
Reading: 1 psi
